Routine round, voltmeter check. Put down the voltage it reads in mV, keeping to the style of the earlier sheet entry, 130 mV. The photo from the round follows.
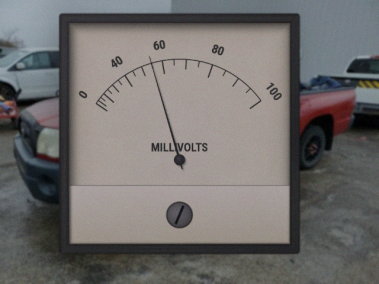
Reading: 55 mV
